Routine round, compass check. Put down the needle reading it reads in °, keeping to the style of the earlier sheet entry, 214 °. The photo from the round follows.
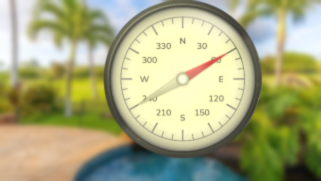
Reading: 60 °
